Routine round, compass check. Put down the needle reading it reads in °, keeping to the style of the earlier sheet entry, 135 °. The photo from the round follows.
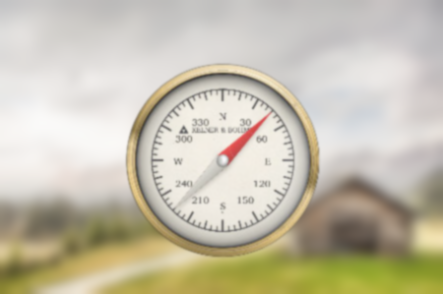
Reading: 45 °
